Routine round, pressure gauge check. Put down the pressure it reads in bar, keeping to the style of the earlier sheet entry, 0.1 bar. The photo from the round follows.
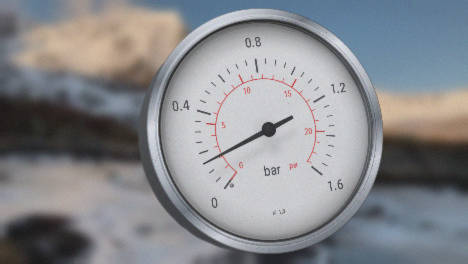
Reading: 0.15 bar
